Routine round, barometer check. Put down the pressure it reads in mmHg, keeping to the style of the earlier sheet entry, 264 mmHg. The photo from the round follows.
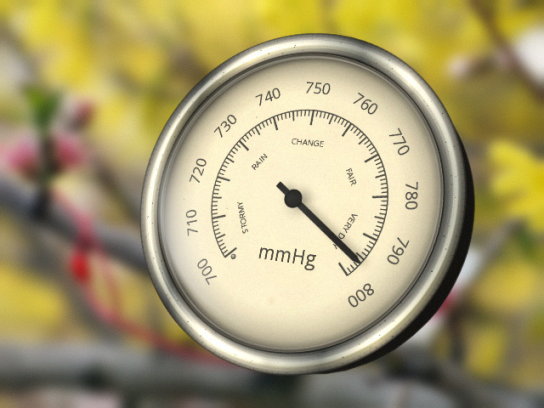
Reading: 796 mmHg
